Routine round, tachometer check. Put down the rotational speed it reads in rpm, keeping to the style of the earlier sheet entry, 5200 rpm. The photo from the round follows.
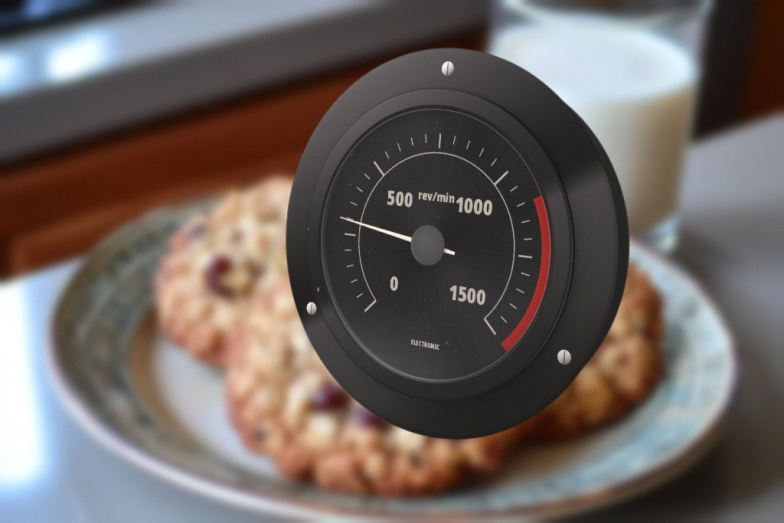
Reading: 300 rpm
